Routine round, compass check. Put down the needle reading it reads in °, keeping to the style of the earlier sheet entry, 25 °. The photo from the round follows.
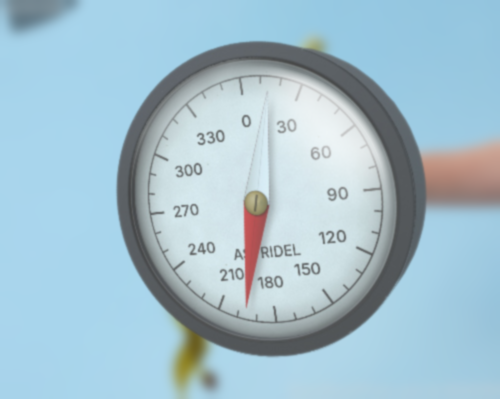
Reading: 195 °
